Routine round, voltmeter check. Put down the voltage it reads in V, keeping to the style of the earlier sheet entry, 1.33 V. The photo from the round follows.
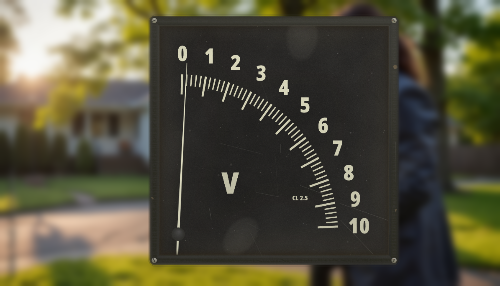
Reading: 0.2 V
